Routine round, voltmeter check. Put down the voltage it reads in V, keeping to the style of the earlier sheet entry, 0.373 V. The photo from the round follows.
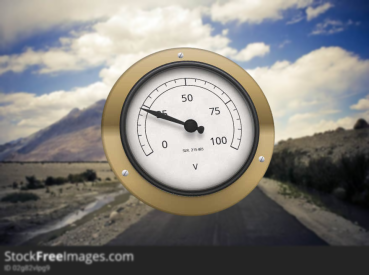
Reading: 22.5 V
